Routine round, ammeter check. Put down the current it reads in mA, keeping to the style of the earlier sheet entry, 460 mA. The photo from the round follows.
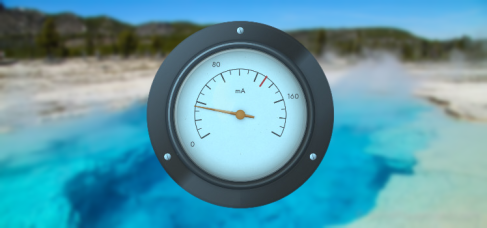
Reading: 35 mA
